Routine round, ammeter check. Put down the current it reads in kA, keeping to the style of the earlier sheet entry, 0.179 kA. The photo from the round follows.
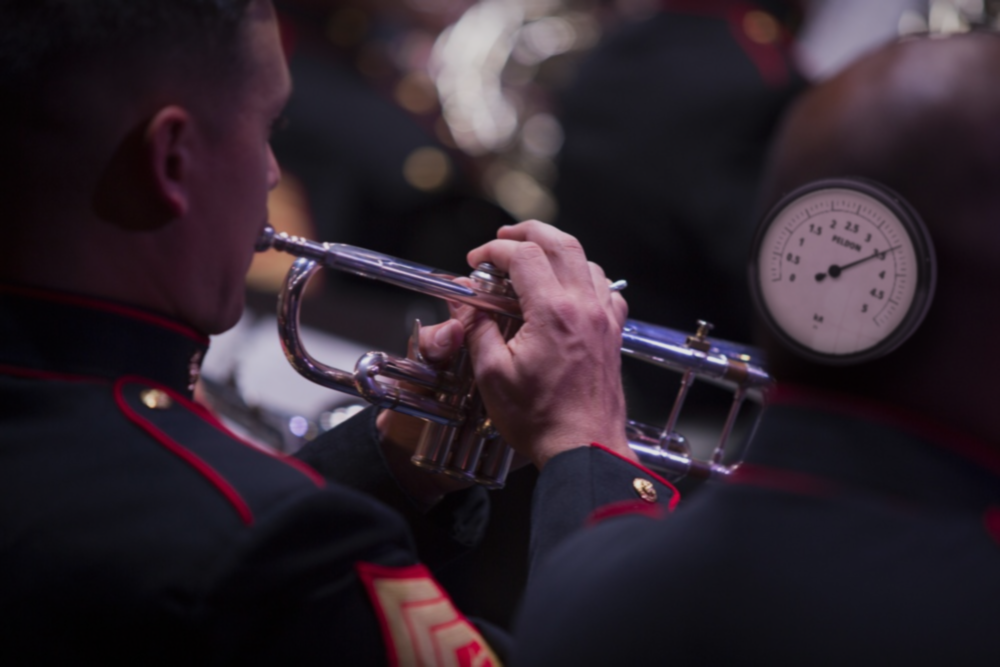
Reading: 3.5 kA
